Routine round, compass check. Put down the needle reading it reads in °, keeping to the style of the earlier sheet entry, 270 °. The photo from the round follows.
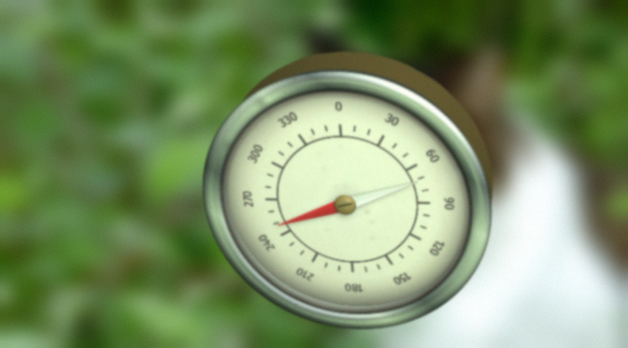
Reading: 250 °
